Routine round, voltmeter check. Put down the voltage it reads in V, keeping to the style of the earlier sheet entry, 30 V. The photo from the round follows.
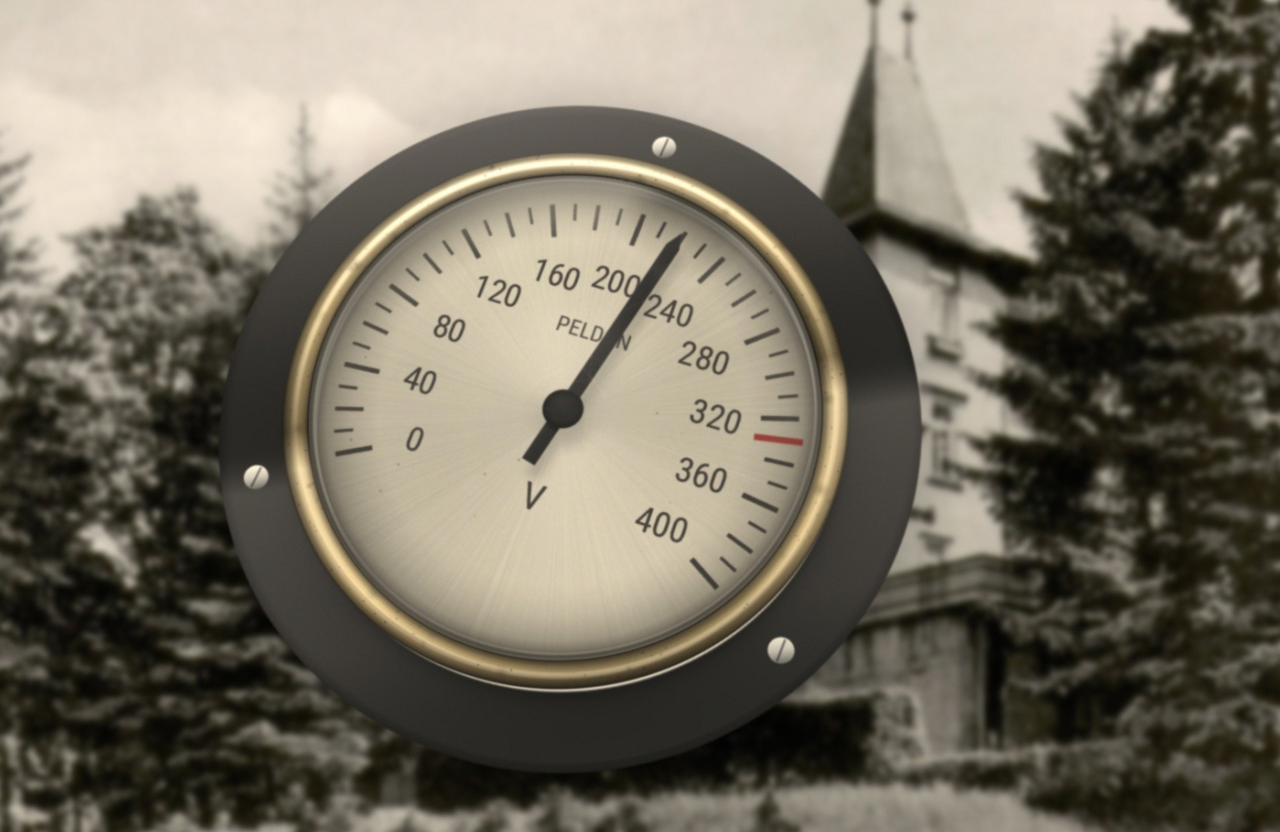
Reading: 220 V
